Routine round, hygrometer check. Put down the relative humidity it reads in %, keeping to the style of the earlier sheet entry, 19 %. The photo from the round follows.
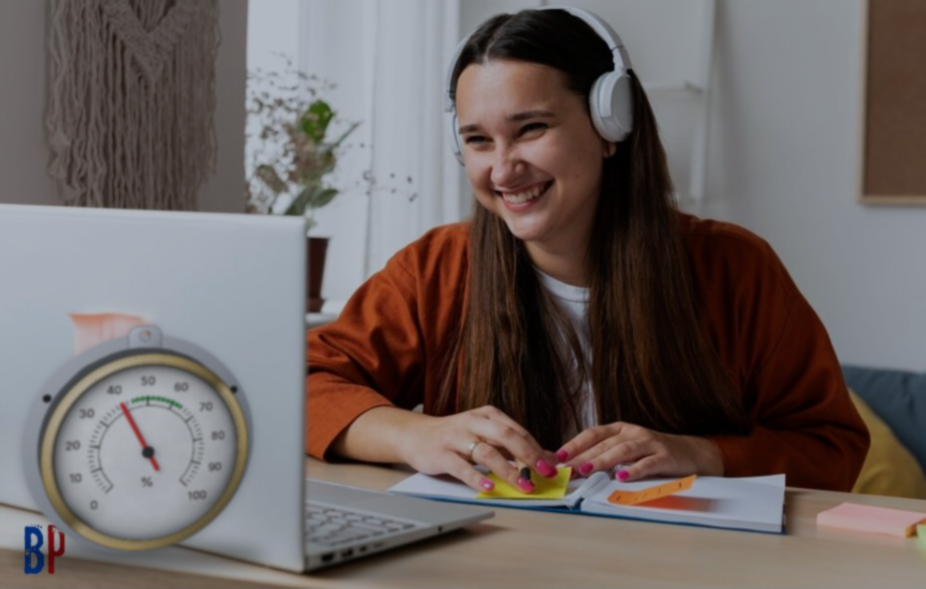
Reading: 40 %
